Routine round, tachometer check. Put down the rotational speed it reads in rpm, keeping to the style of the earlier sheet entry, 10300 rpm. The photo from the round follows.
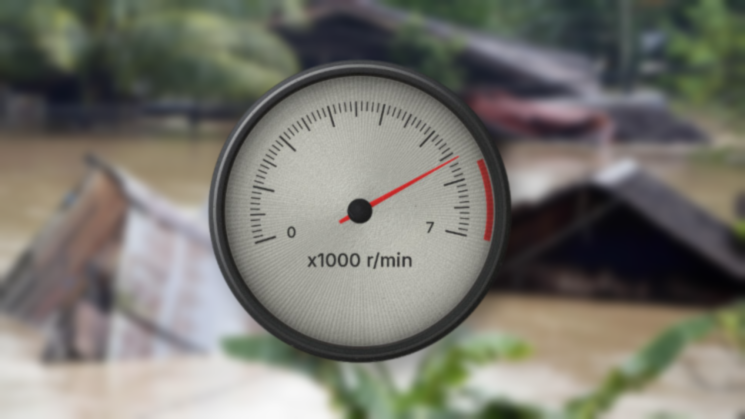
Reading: 5600 rpm
